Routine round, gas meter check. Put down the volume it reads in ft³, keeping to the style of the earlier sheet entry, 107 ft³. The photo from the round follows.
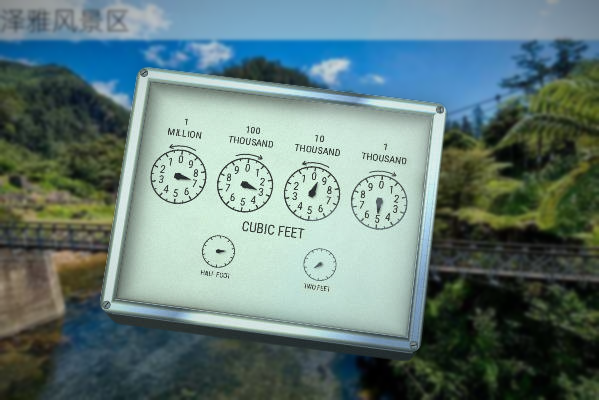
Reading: 729500 ft³
